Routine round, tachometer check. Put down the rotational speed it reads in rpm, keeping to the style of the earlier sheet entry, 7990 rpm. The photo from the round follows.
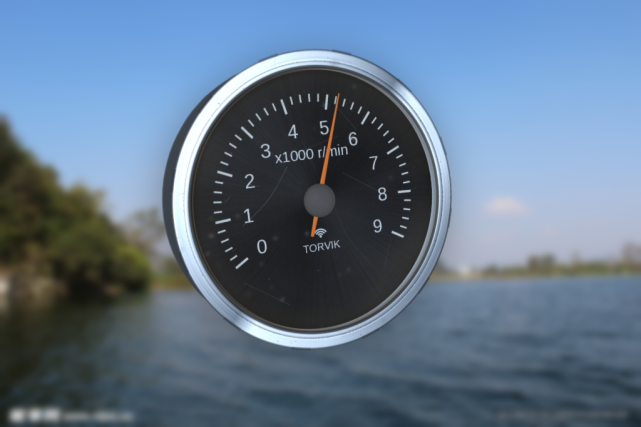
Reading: 5200 rpm
